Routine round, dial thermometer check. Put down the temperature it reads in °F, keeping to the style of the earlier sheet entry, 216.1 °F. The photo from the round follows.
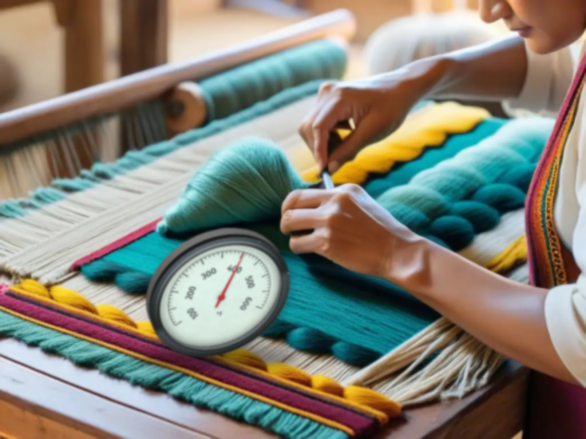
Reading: 400 °F
